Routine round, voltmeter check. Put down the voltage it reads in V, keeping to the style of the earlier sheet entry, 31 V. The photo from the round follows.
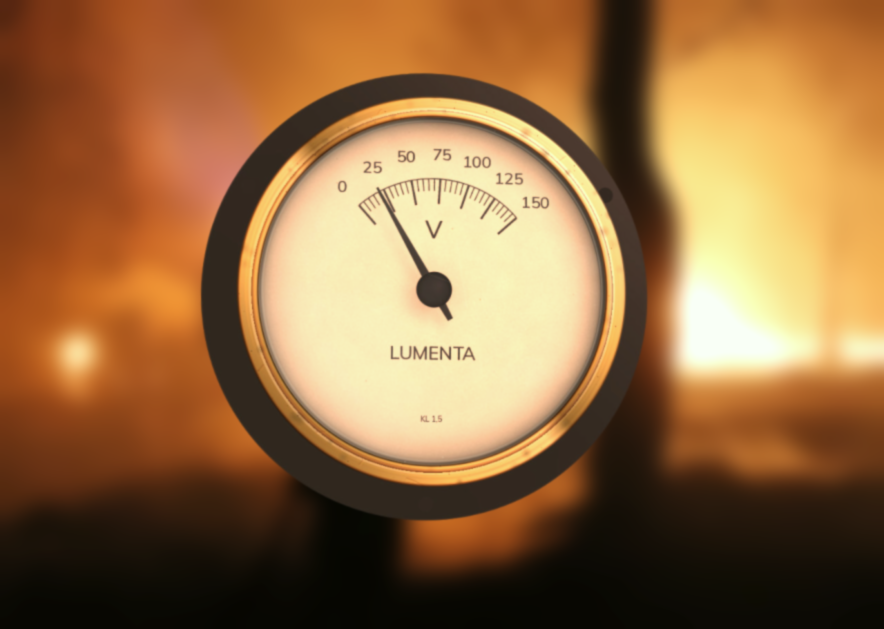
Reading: 20 V
